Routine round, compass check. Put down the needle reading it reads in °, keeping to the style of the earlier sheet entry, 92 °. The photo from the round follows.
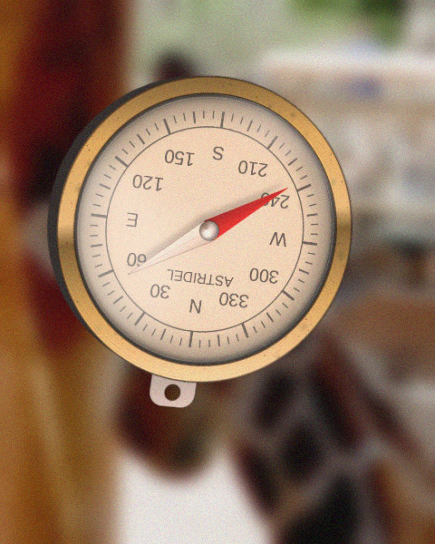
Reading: 235 °
